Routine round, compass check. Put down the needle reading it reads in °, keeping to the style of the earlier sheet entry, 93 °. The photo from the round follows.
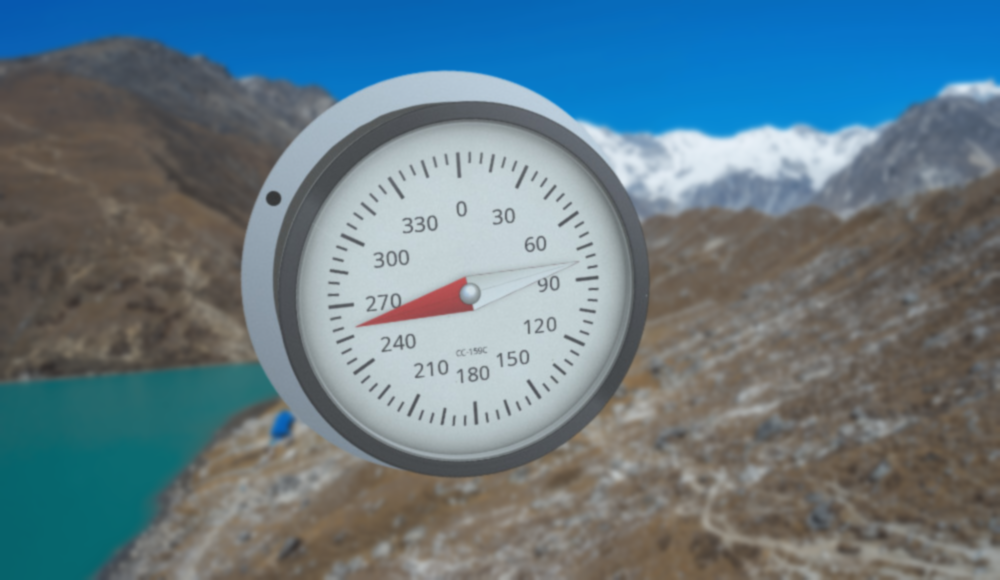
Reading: 260 °
